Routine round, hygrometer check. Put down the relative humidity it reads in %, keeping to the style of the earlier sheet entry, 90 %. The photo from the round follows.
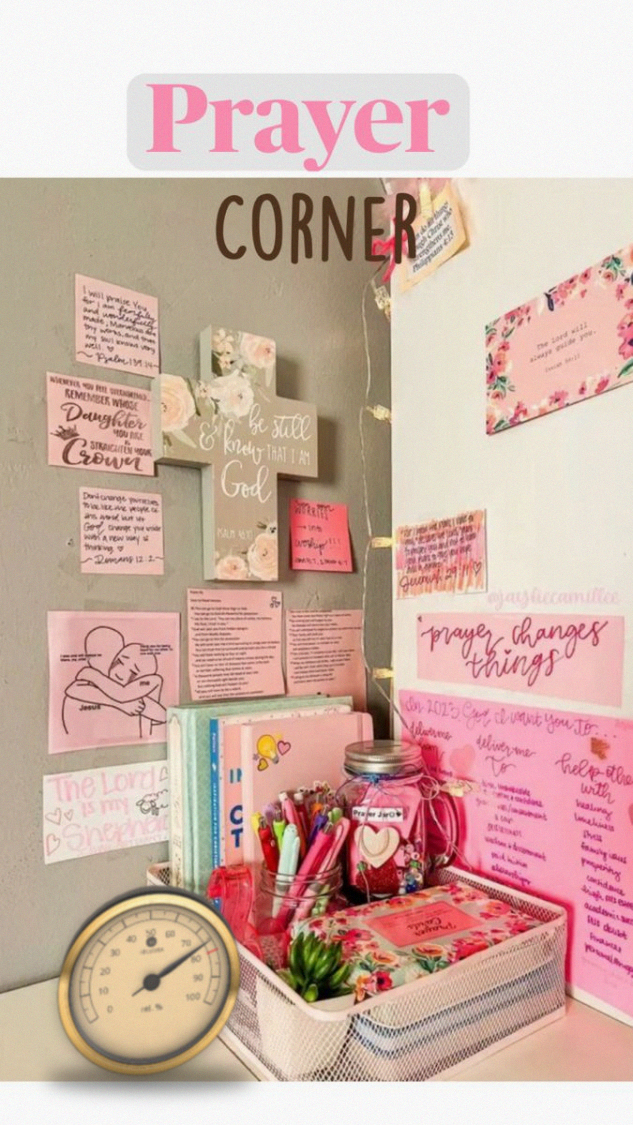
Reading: 75 %
